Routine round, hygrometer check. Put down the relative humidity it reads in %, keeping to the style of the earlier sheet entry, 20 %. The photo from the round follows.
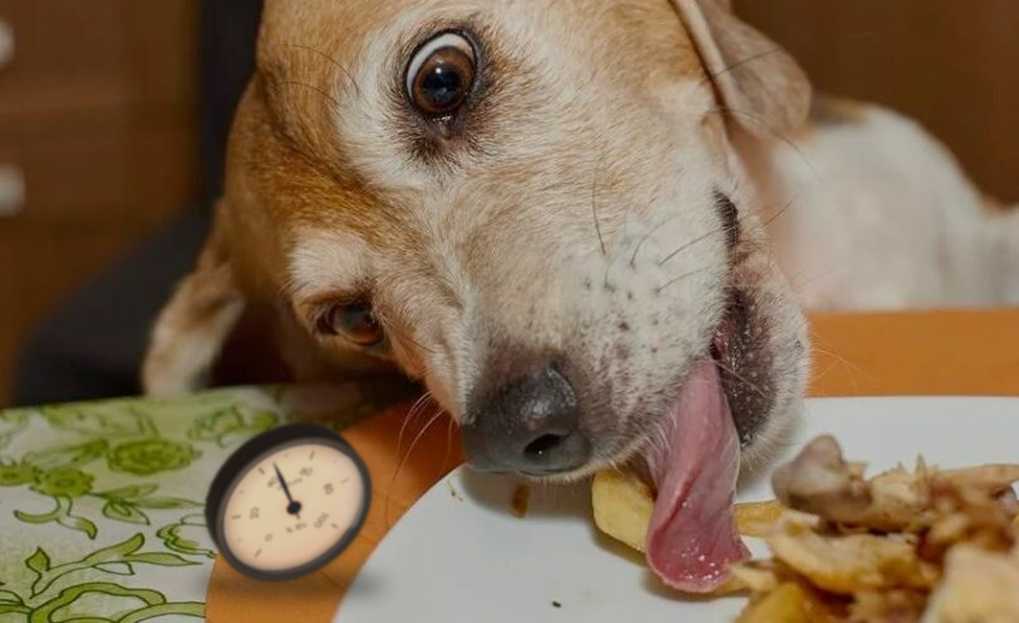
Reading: 45 %
